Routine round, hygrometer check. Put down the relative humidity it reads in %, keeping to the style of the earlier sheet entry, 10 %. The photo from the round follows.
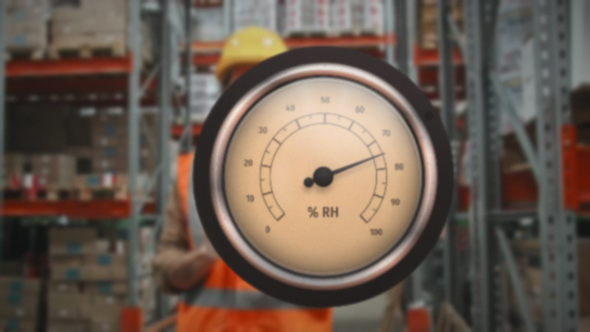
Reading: 75 %
